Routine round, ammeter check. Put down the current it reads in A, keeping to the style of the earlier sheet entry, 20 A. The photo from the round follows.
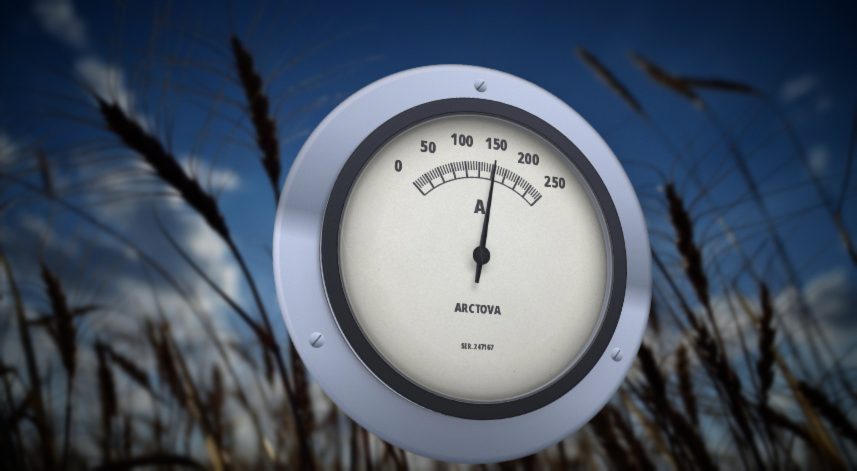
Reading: 150 A
